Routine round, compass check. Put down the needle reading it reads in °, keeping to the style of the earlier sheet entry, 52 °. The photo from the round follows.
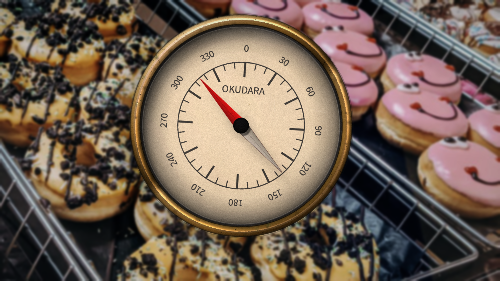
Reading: 315 °
